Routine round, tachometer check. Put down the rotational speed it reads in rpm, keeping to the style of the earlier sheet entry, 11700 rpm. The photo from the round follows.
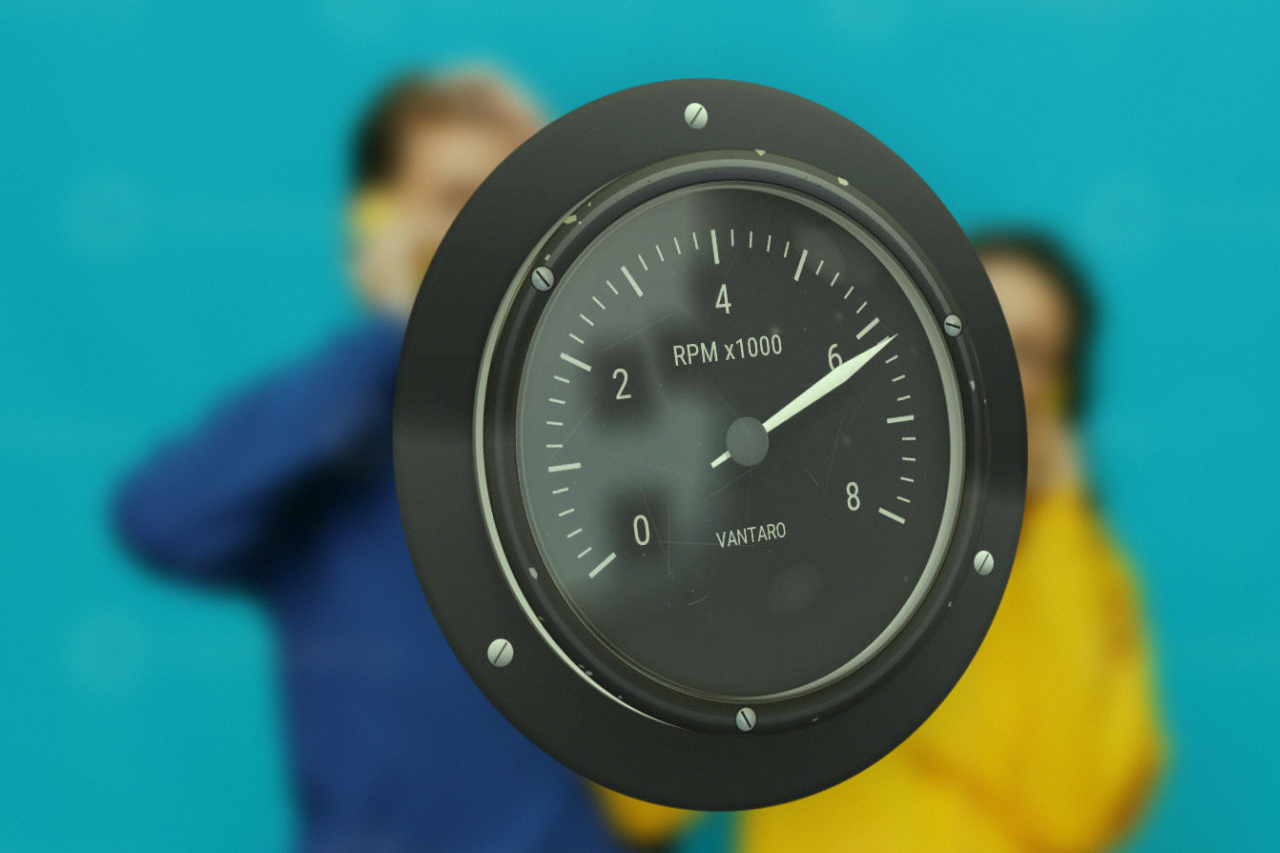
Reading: 6200 rpm
